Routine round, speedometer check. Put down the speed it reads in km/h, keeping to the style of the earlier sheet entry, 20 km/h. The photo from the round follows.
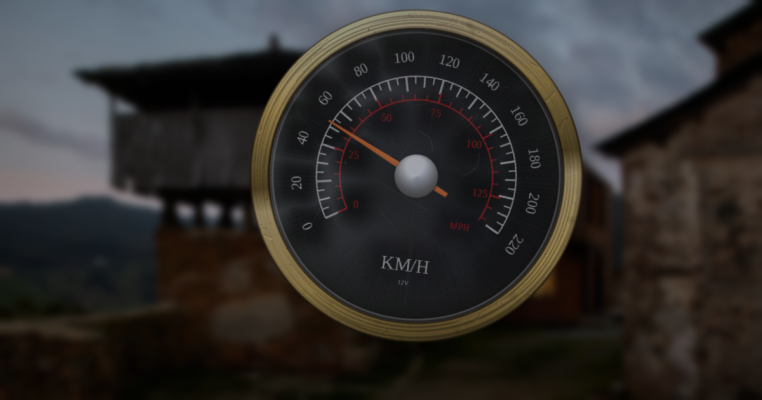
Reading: 52.5 km/h
